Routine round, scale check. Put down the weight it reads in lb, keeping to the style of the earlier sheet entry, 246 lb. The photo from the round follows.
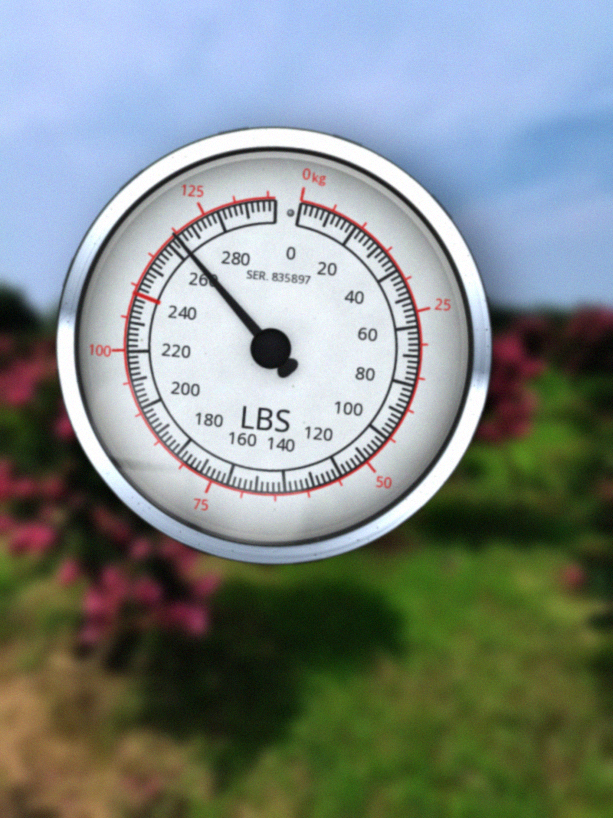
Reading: 264 lb
